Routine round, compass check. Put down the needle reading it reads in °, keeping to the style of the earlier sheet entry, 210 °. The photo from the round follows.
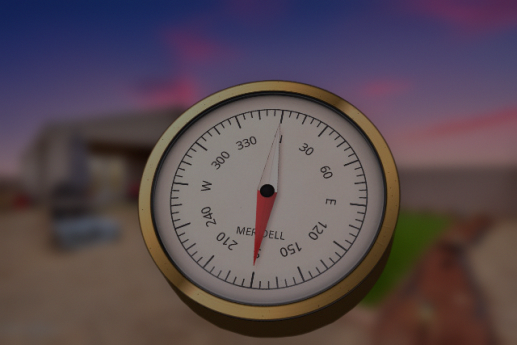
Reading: 180 °
